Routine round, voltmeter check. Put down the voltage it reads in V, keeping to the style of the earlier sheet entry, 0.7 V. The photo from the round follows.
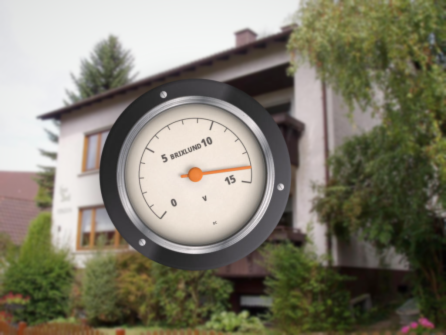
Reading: 14 V
